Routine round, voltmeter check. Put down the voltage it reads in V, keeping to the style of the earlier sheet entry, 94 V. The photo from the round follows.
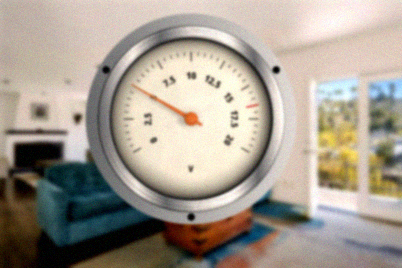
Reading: 5 V
